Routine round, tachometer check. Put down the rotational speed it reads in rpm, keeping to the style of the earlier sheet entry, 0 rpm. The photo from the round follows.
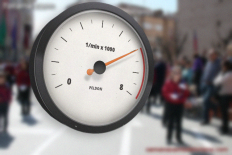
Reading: 6000 rpm
